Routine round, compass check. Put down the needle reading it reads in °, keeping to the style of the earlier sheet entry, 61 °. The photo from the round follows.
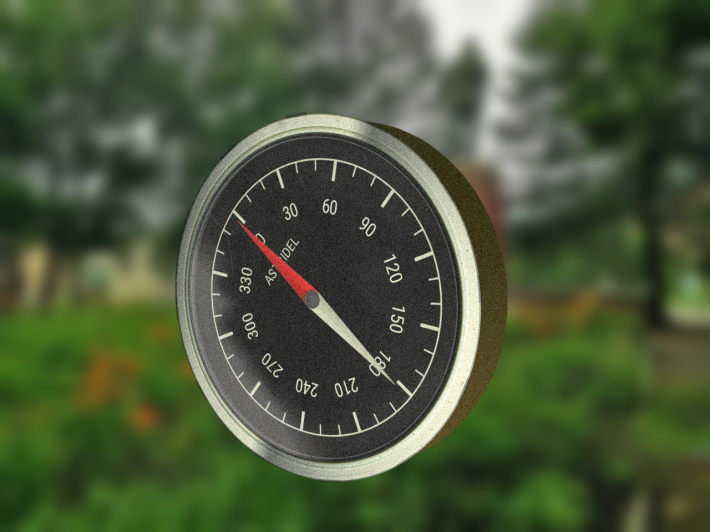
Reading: 0 °
